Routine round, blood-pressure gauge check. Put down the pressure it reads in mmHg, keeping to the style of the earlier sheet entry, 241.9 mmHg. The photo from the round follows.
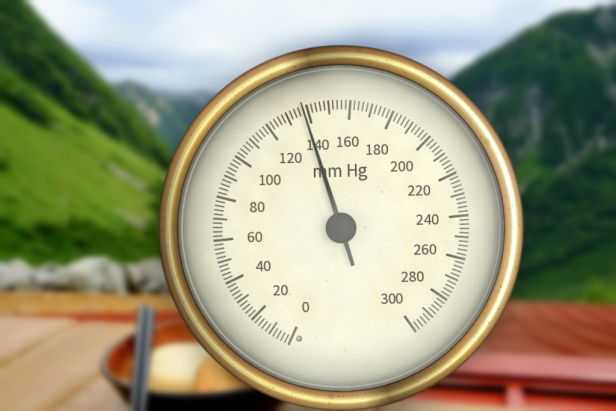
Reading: 138 mmHg
